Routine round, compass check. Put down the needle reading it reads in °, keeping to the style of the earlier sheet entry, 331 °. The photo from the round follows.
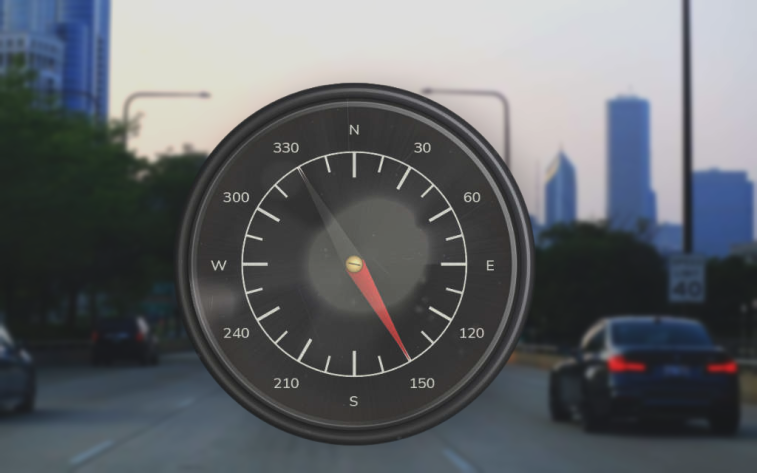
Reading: 150 °
